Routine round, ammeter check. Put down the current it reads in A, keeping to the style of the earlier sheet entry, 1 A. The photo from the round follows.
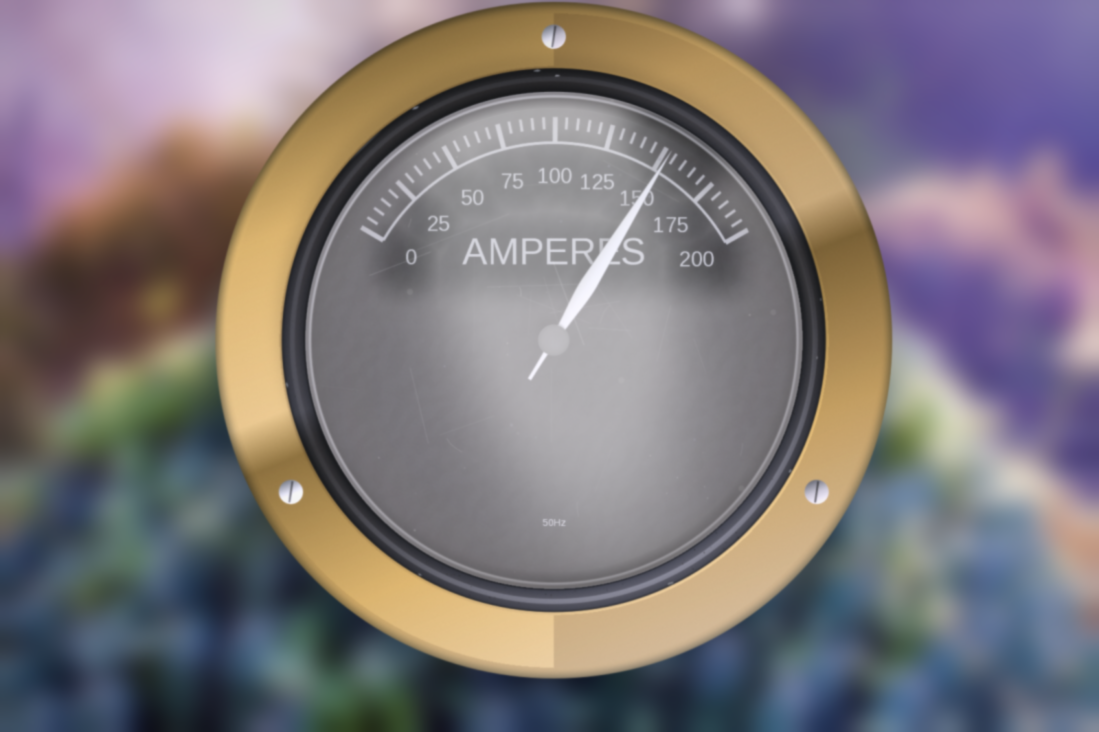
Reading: 152.5 A
